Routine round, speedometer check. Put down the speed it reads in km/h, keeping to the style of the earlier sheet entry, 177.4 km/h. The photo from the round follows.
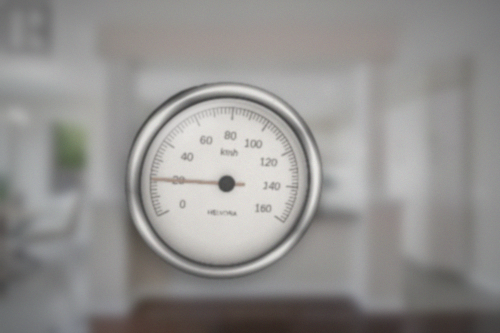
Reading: 20 km/h
